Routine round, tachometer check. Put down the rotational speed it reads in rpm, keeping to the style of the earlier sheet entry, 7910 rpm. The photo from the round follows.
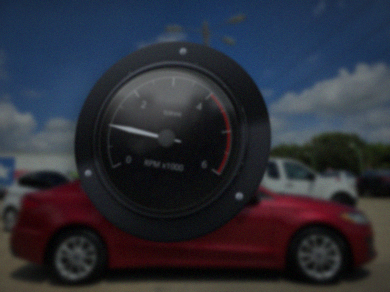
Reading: 1000 rpm
